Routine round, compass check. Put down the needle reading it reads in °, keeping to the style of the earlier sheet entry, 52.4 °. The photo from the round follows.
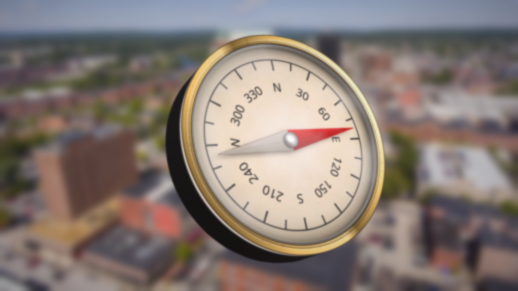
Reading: 82.5 °
